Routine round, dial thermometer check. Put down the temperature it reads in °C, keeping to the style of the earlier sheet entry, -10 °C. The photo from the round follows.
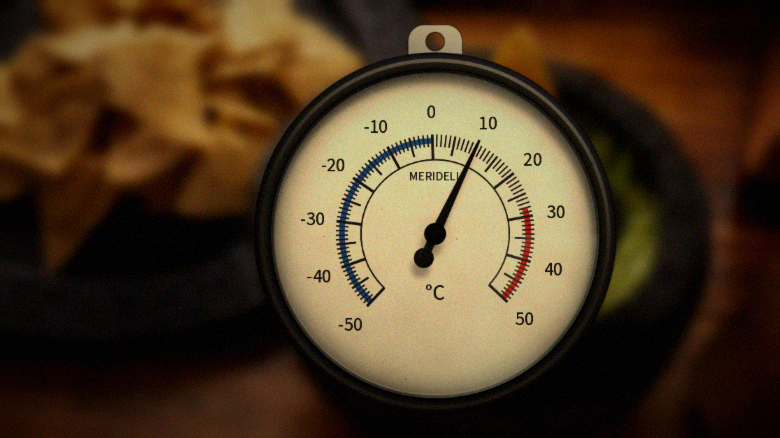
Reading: 10 °C
